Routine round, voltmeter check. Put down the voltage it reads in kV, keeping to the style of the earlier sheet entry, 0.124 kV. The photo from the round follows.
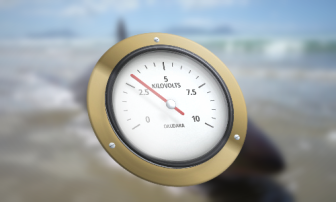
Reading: 3 kV
